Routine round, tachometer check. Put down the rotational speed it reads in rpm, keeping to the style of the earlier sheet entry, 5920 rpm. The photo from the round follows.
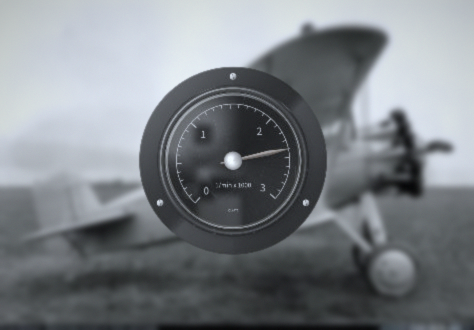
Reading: 2400 rpm
